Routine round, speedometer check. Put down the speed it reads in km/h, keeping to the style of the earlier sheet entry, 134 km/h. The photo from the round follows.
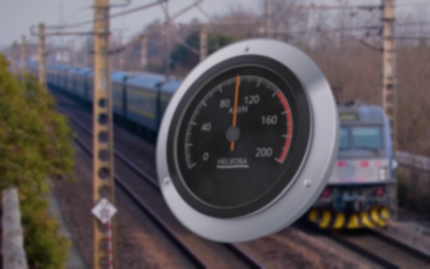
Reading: 100 km/h
